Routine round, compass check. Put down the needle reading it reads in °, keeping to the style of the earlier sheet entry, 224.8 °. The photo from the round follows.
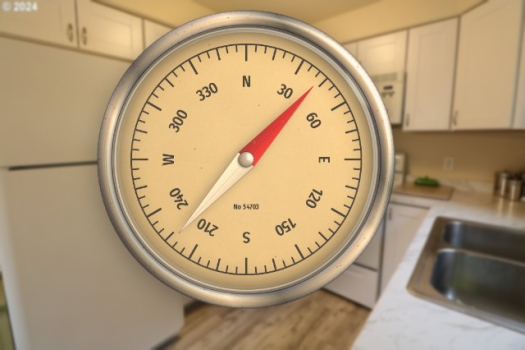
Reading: 42.5 °
